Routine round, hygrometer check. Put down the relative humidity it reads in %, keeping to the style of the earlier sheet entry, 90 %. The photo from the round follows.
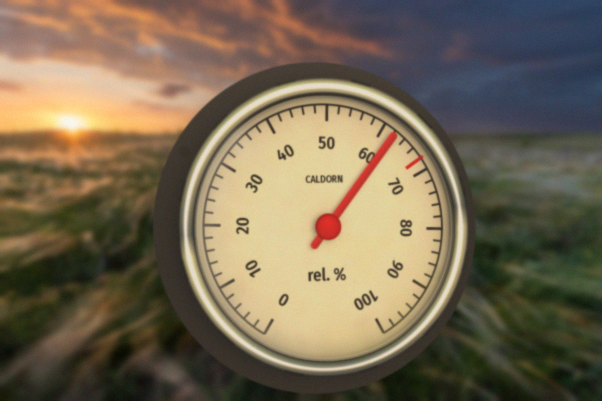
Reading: 62 %
